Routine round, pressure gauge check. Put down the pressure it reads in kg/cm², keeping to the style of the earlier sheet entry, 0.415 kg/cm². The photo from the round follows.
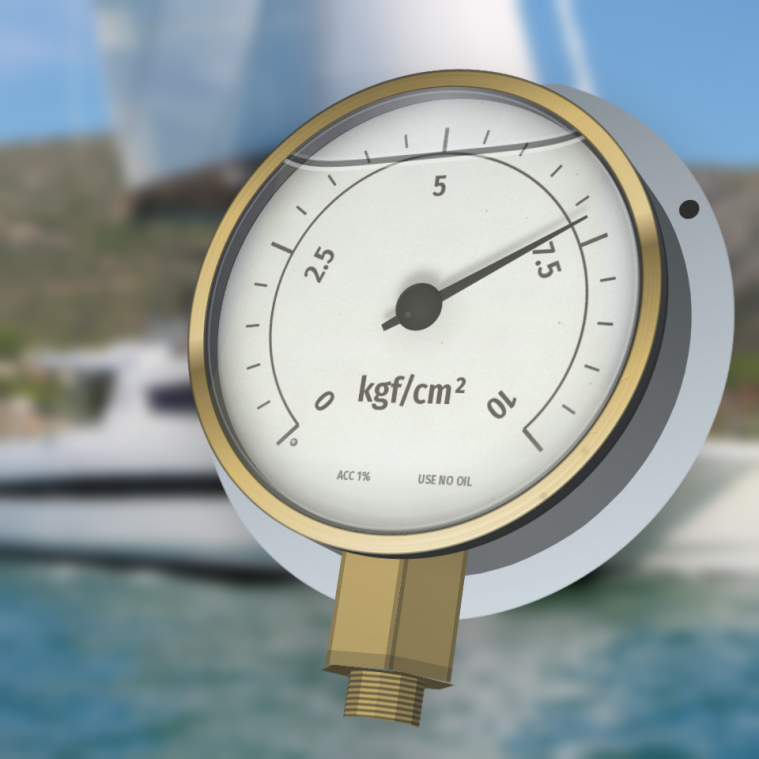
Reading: 7.25 kg/cm²
